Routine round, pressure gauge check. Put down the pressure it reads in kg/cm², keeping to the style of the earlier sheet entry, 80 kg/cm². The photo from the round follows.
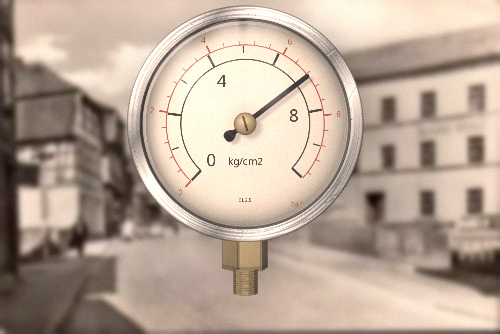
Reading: 7 kg/cm²
